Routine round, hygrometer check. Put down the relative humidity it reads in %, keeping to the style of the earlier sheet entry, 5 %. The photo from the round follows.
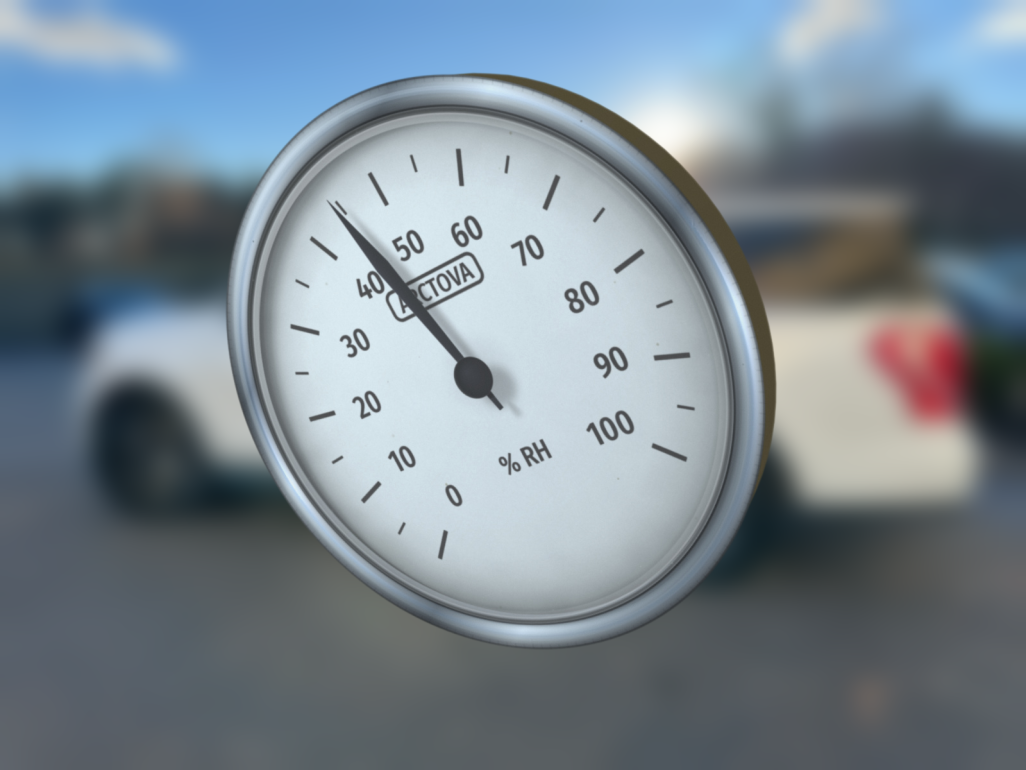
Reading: 45 %
